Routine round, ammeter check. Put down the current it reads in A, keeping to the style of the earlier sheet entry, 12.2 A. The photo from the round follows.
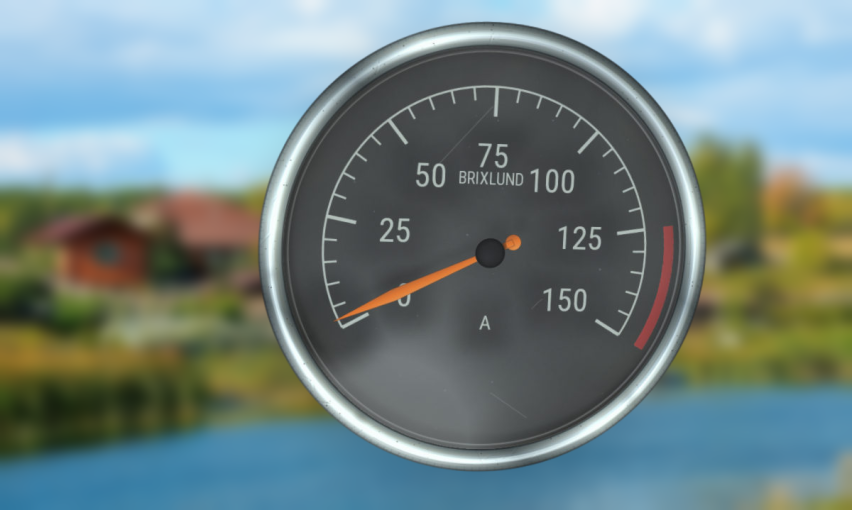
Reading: 2.5 A
